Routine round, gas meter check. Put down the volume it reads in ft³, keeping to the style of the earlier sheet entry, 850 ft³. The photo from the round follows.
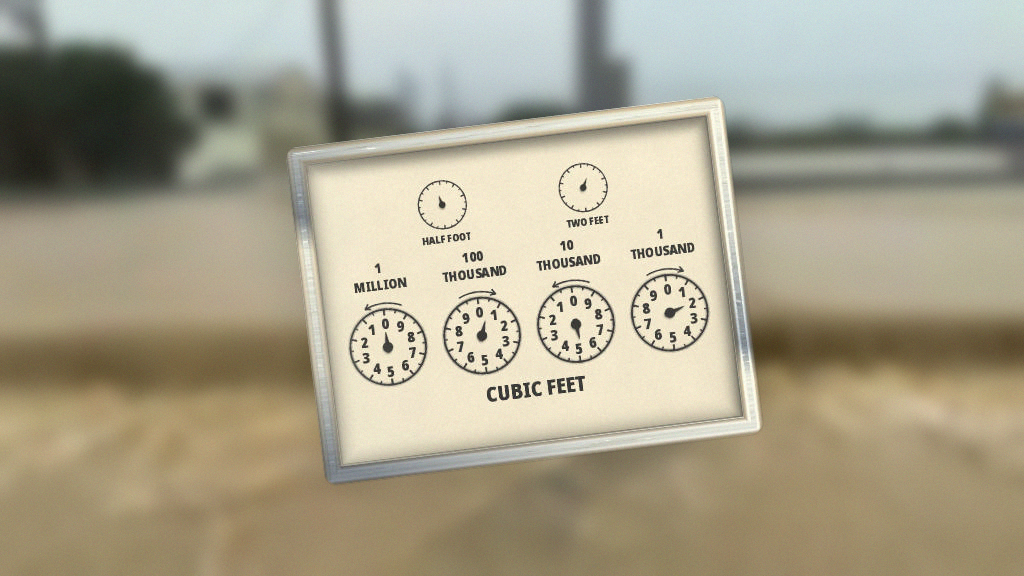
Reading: 5200 ft³
